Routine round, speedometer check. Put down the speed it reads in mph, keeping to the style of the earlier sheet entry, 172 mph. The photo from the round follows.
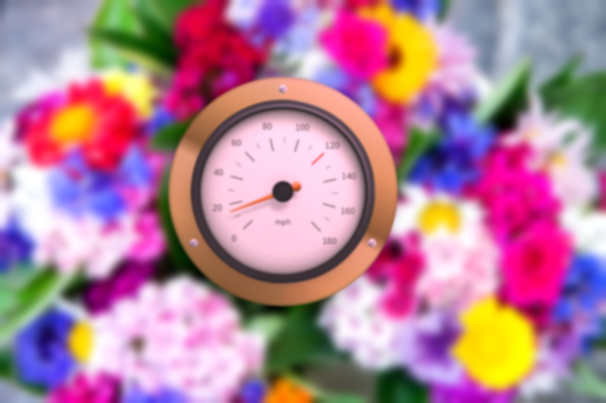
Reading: 15 mph
